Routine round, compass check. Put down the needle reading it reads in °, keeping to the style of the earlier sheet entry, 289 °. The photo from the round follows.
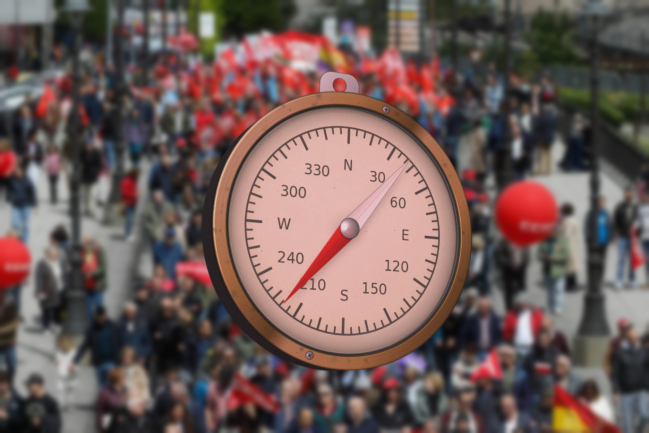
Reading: 220 °
